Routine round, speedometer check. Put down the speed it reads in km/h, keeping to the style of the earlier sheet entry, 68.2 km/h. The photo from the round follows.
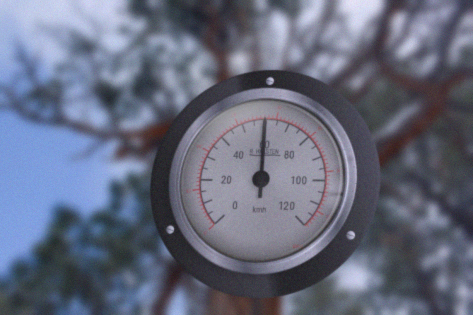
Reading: 60 km/h
